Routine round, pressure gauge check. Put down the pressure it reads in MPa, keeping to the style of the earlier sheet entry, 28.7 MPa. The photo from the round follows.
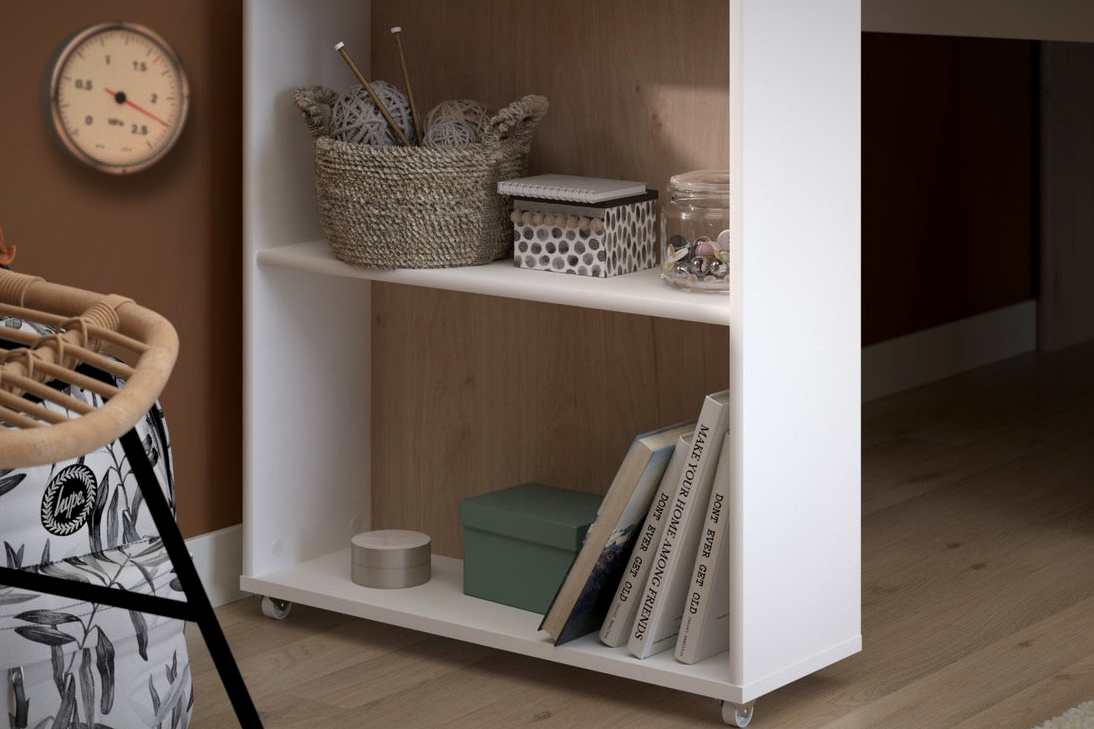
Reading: 2.25 MPa
